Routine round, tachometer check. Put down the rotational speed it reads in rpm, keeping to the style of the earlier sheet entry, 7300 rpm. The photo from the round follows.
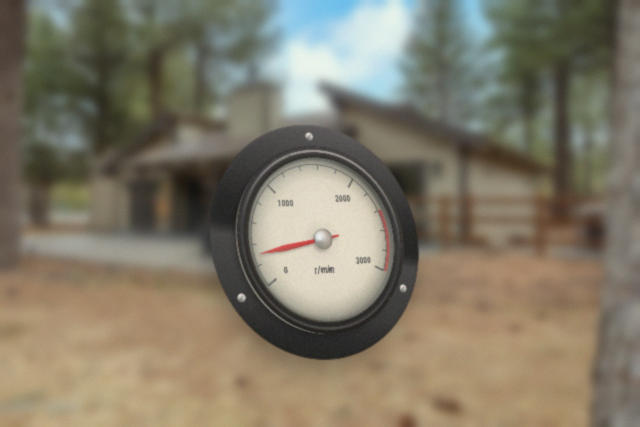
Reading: 300 rpm
